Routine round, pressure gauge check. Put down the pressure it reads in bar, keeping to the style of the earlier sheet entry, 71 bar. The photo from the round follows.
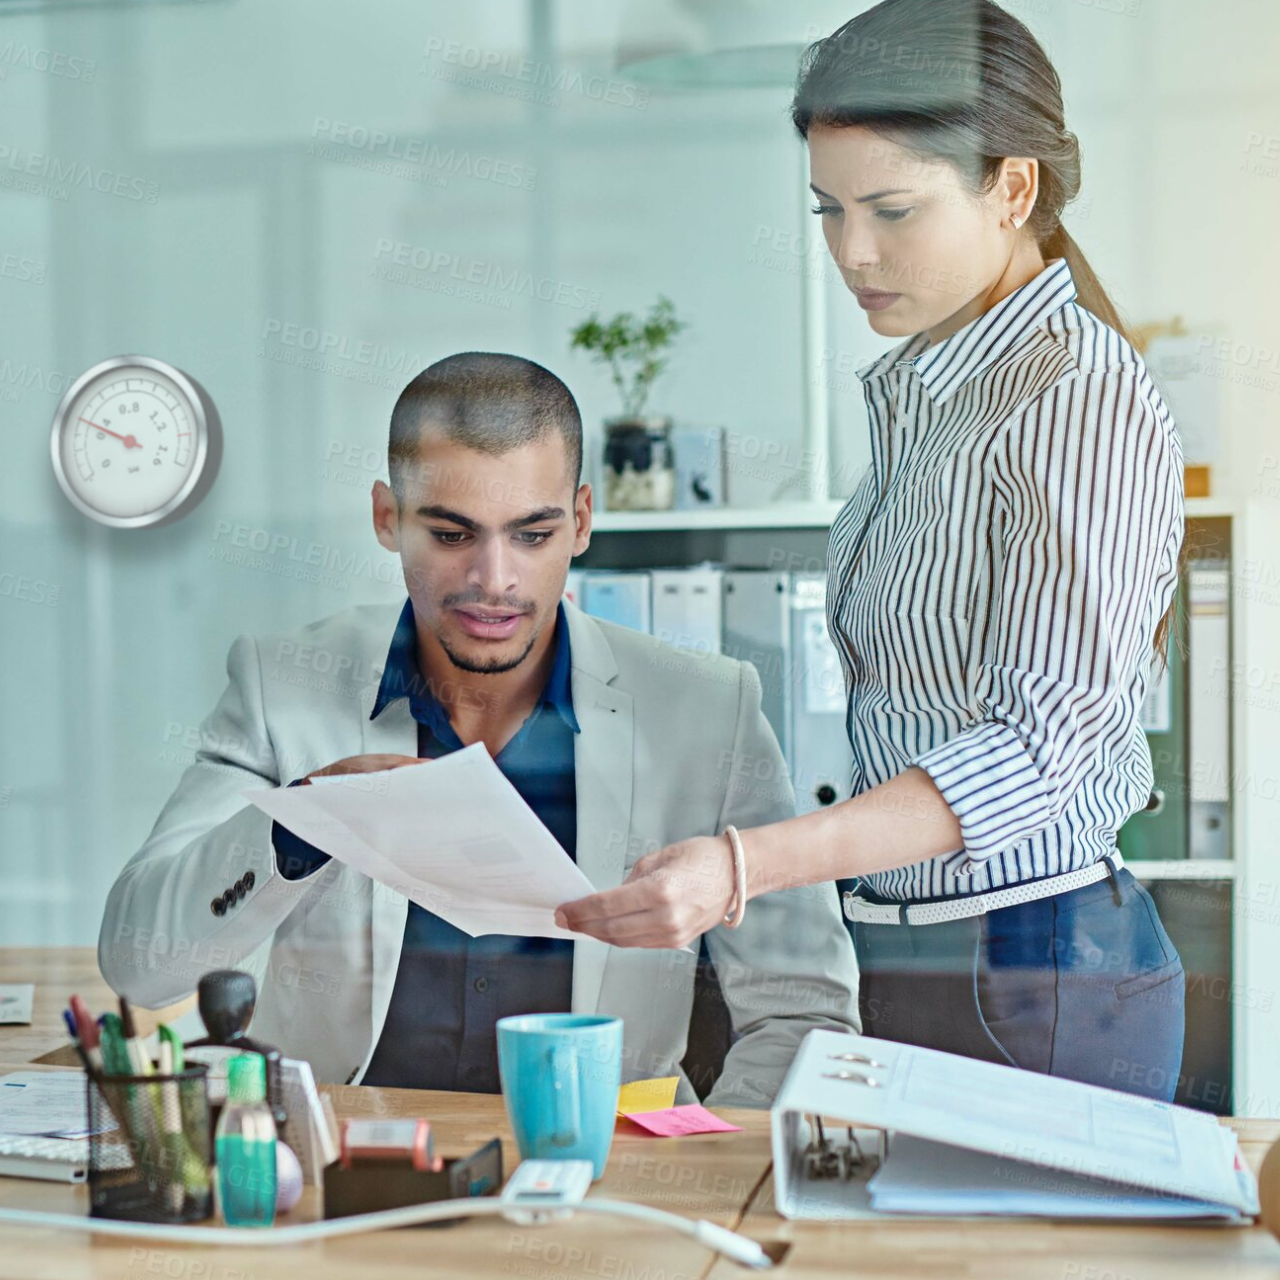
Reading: 0.4 bar
